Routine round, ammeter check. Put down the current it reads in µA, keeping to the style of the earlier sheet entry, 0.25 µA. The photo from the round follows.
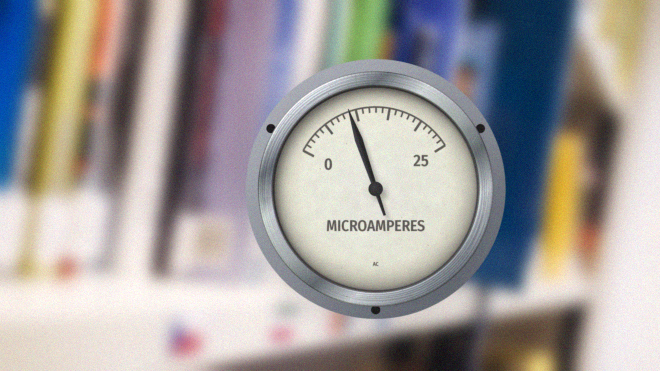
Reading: 9 µA
